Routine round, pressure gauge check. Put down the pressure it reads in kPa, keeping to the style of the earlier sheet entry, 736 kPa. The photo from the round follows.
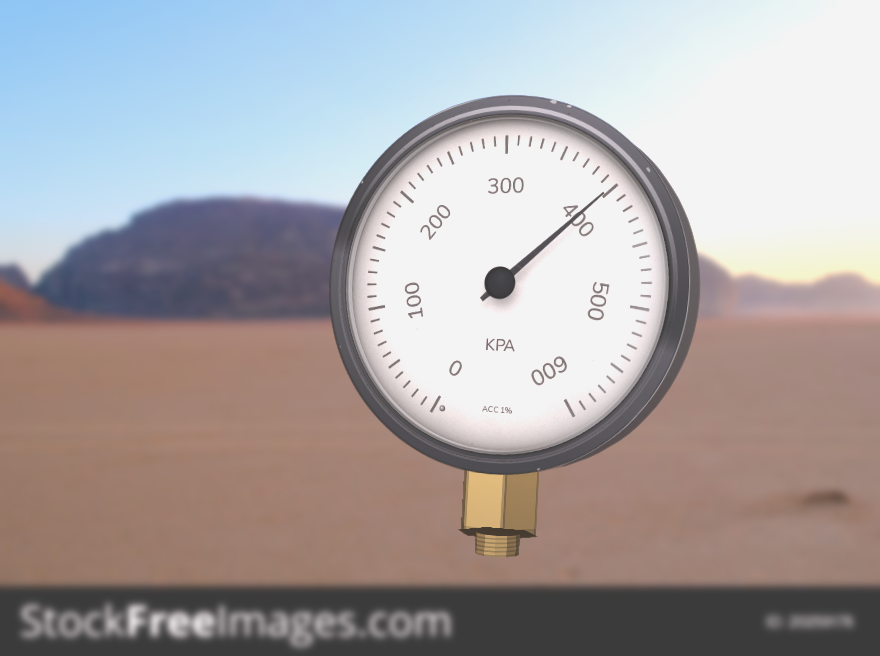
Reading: 400 kPa
